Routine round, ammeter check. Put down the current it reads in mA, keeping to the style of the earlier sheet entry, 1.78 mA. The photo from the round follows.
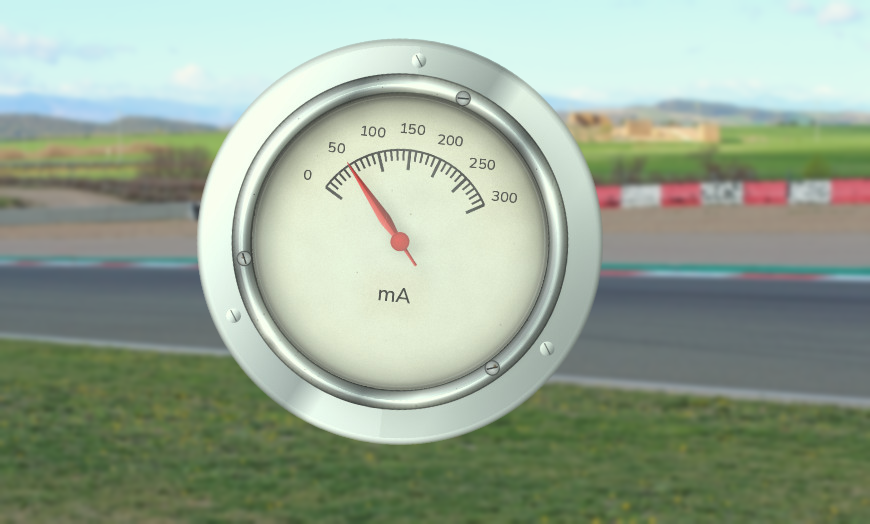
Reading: 50 mA
